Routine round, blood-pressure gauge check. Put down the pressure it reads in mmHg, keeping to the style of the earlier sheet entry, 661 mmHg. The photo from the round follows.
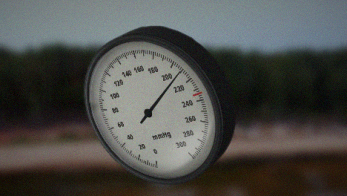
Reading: 210 mmHg
